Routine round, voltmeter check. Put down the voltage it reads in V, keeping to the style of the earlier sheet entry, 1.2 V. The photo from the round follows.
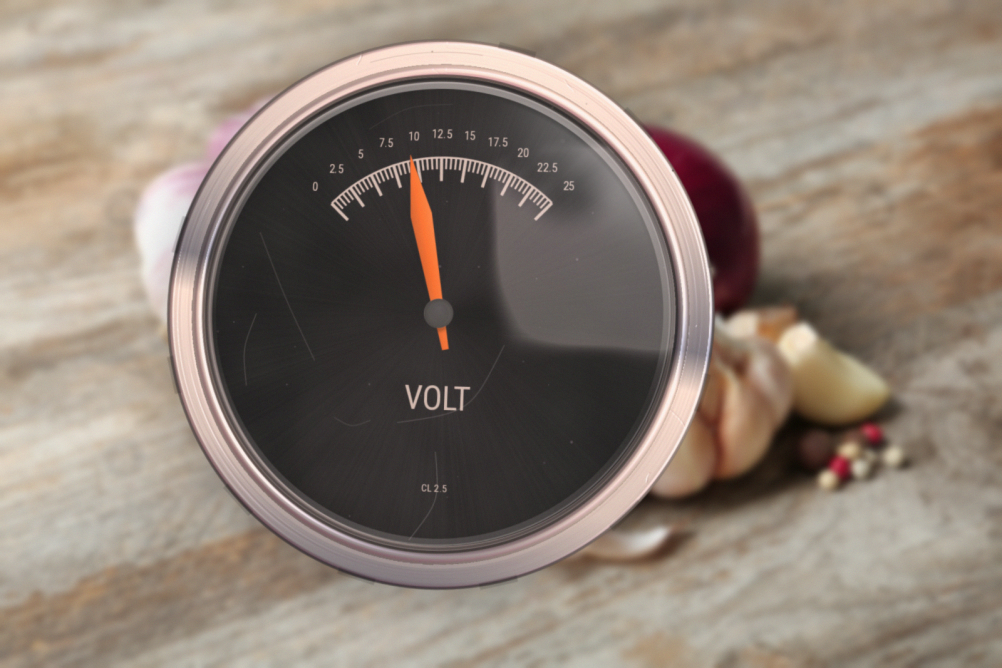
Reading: 9.5 V
